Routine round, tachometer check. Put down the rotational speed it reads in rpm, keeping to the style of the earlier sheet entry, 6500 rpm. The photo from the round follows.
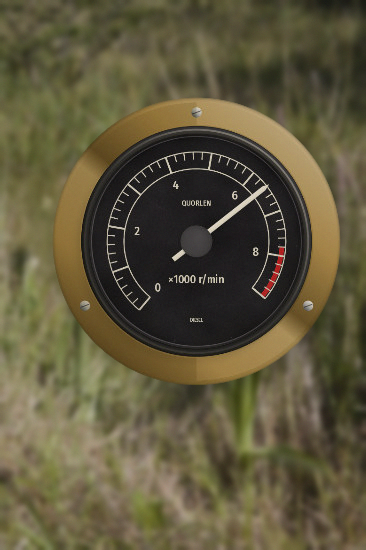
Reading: 6400 rpm
